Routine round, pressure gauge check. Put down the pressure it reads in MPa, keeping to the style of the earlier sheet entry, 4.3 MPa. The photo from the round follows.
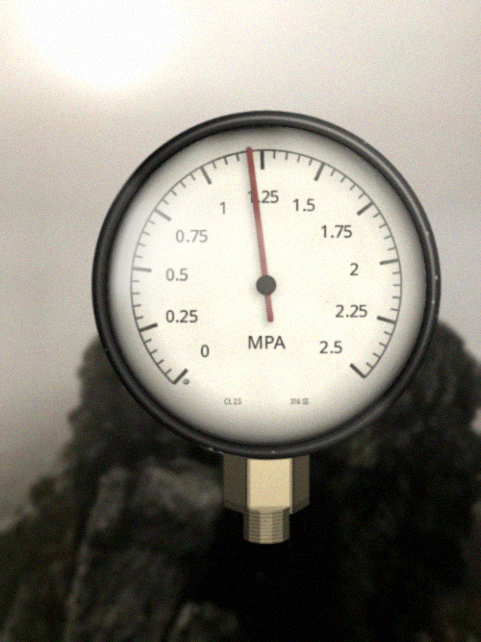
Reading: 1.2 MPa
